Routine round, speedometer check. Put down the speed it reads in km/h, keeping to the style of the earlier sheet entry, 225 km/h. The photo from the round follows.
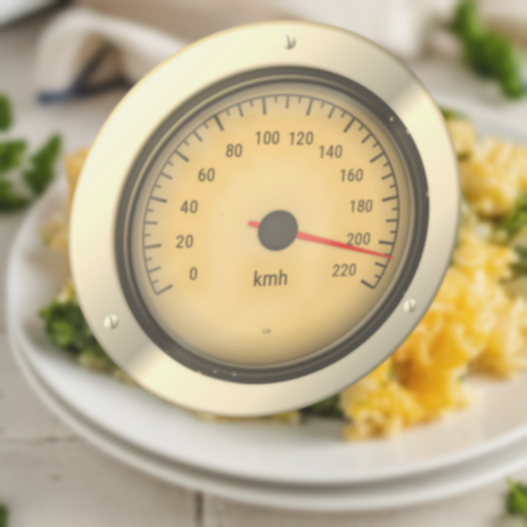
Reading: 205 km/h
